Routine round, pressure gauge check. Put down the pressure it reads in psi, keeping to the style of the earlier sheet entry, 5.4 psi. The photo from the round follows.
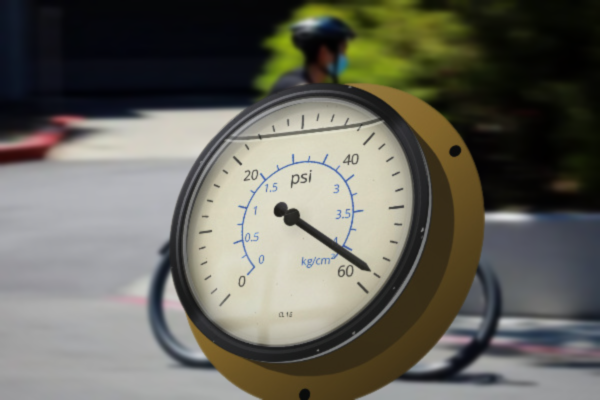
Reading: 58 psi
